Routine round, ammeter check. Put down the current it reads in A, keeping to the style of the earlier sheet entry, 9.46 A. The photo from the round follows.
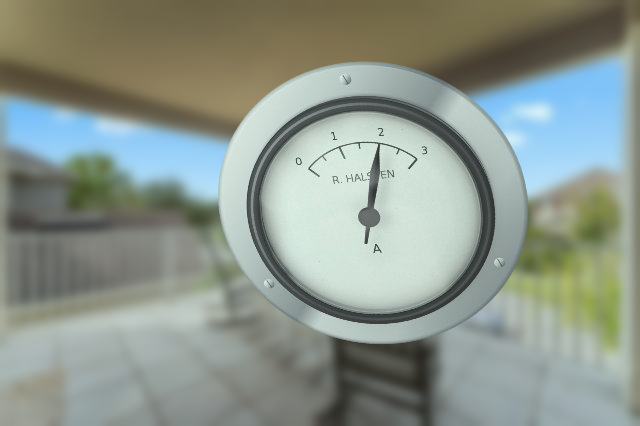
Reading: 2 A
